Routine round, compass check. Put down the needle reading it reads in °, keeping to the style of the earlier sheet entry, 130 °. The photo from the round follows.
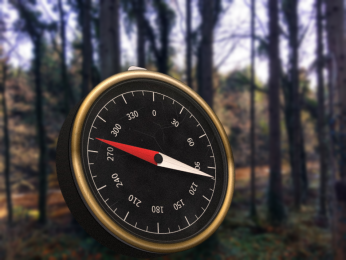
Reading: 280 °
